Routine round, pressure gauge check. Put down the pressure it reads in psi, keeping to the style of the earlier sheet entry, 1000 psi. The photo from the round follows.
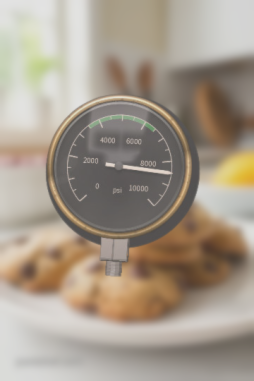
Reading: 8500 psi
